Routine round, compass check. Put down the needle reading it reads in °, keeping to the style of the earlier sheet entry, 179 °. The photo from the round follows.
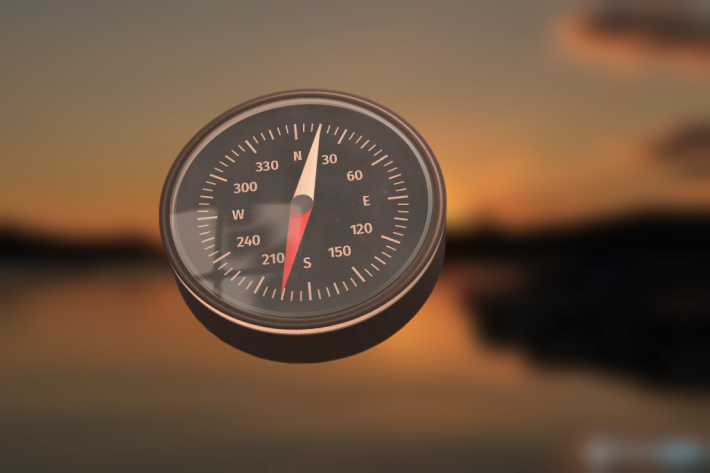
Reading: 195 °
